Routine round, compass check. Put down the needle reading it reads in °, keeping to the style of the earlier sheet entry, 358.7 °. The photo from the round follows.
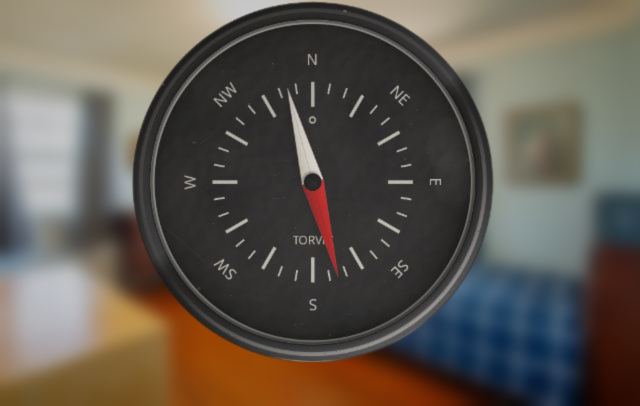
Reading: 165 °
